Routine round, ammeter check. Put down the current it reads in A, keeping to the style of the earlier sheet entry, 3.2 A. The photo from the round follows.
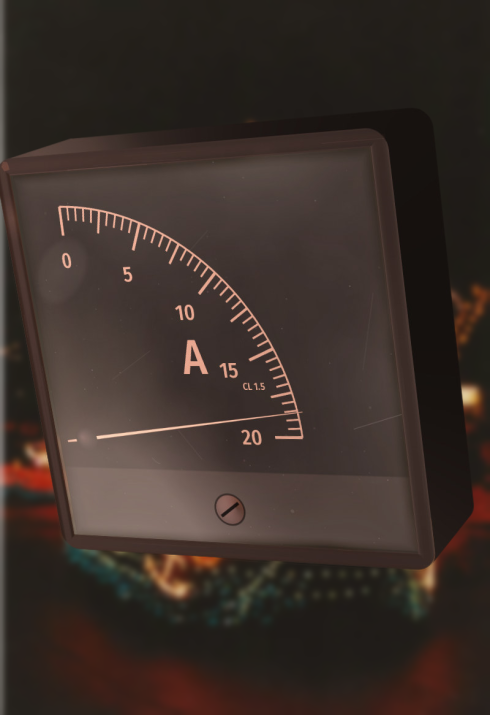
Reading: 18.5 A
